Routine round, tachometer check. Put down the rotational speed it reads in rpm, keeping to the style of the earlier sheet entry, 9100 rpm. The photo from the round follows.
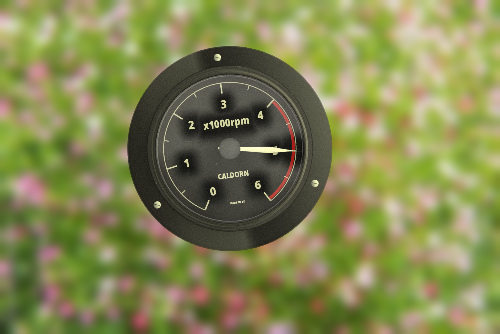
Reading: 5000 rpm
